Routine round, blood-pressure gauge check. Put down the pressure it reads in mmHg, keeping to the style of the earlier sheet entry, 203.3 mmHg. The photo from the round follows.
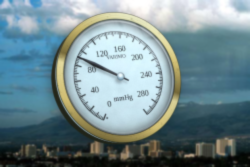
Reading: 90 mmHg
